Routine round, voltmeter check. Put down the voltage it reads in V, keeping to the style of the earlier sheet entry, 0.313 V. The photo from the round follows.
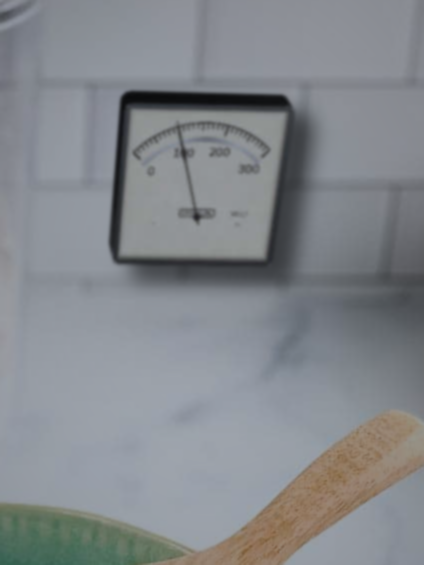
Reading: 100 V
